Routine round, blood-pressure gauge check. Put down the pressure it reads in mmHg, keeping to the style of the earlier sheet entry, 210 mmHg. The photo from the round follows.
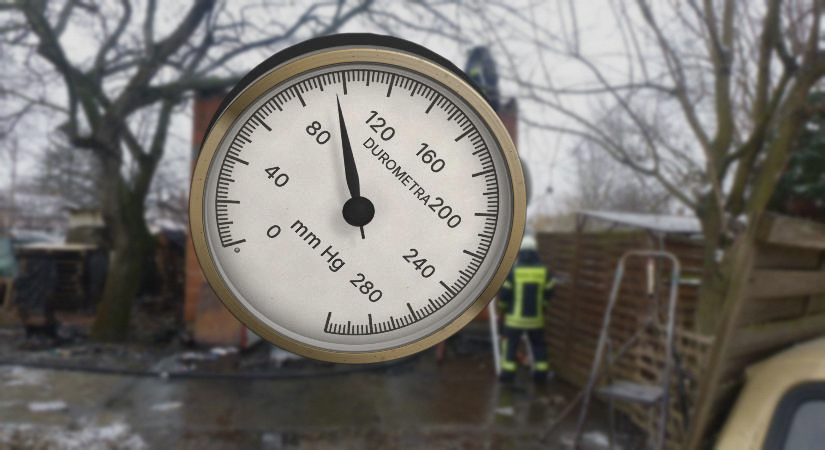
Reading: 96 mmHg
